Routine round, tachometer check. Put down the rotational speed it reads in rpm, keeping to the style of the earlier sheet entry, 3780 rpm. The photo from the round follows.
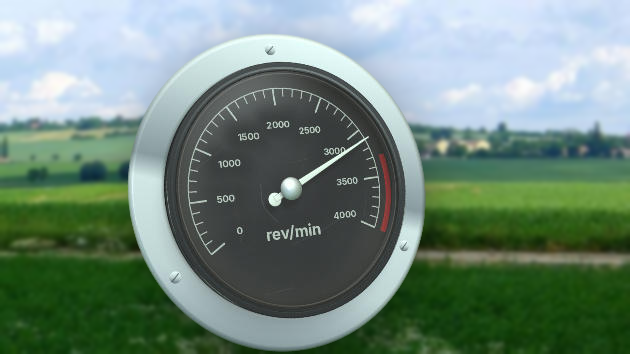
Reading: 3100 rpm
